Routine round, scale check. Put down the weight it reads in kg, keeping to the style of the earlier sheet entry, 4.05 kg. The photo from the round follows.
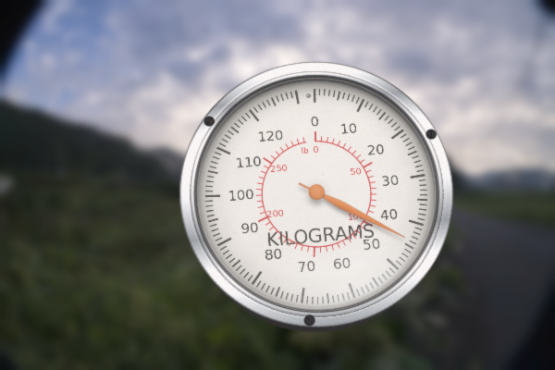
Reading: 44 kg
